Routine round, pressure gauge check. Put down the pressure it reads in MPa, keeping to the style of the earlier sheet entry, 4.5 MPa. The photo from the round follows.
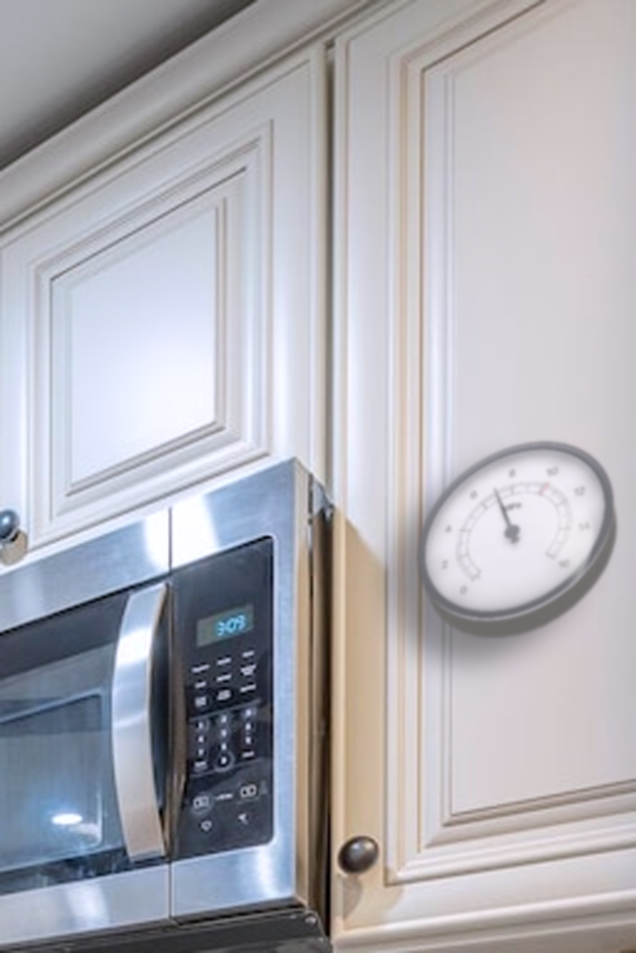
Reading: 7 MPa
